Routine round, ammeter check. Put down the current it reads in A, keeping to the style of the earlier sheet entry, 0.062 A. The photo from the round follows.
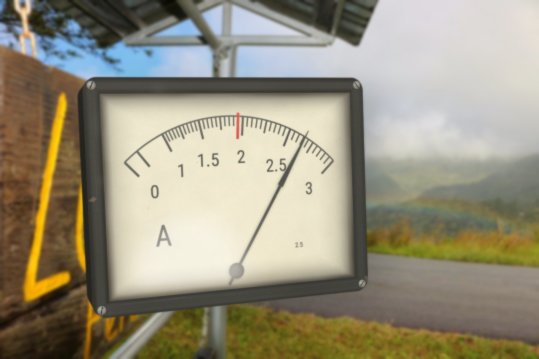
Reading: 2.65 A
